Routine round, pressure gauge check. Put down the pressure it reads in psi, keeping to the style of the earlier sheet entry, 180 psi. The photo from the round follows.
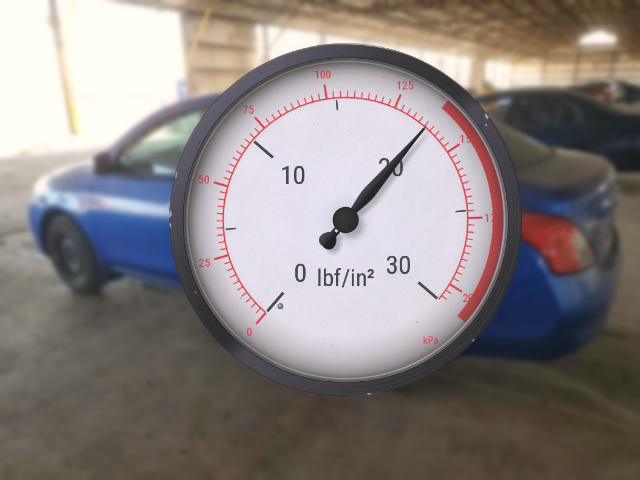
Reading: 20 psi
